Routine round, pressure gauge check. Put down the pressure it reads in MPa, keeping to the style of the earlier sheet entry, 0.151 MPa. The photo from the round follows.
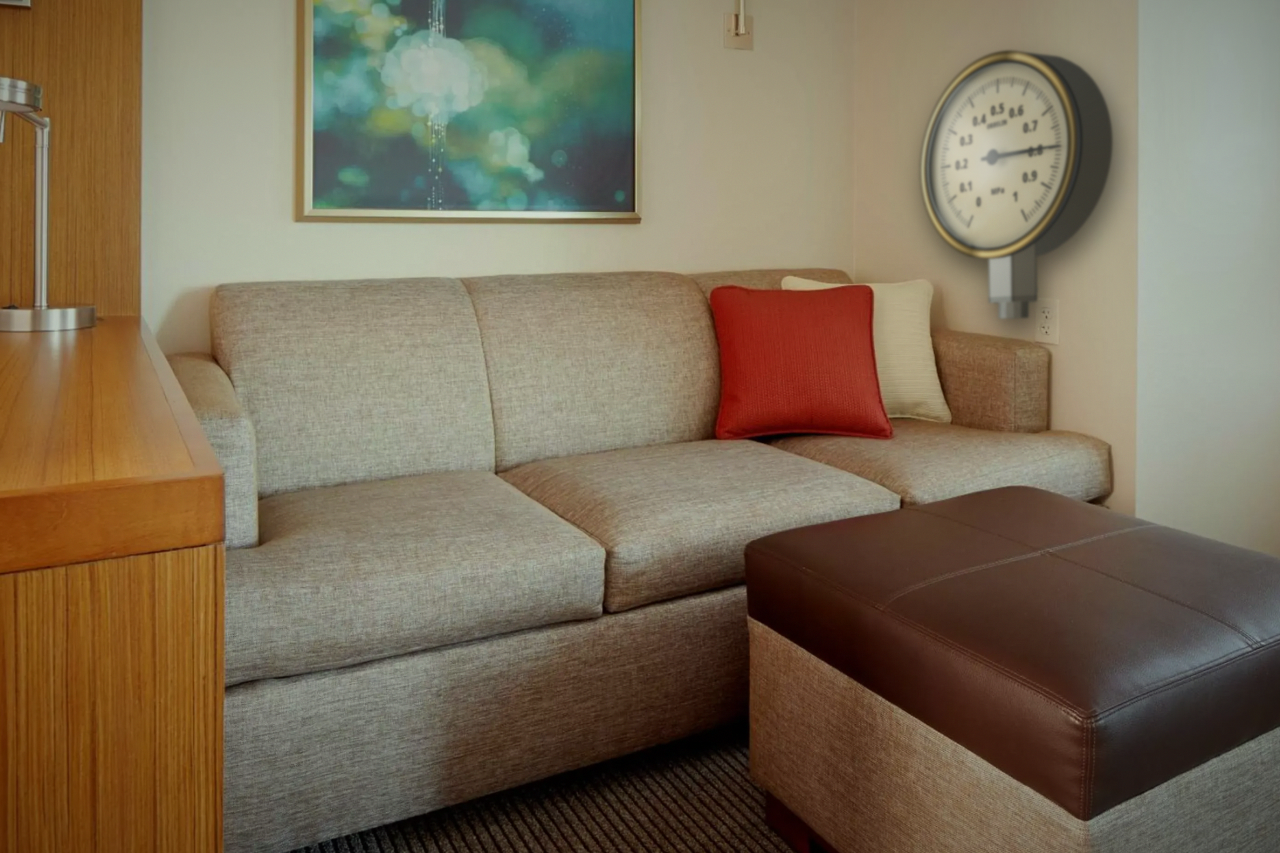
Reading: 0.8 MPa
